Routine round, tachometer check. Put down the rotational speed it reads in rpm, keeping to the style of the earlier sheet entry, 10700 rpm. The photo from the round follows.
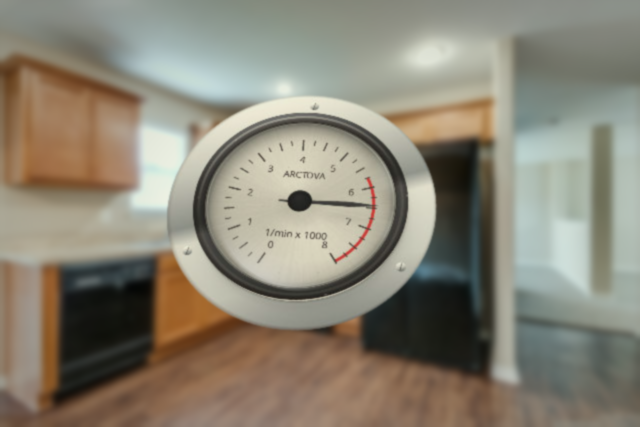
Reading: 6500 rpm
